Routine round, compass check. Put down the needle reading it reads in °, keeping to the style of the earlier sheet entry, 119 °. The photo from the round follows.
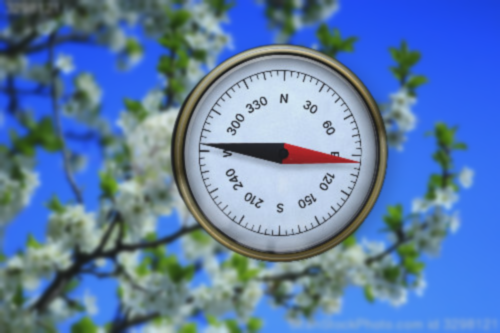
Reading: 95 °
